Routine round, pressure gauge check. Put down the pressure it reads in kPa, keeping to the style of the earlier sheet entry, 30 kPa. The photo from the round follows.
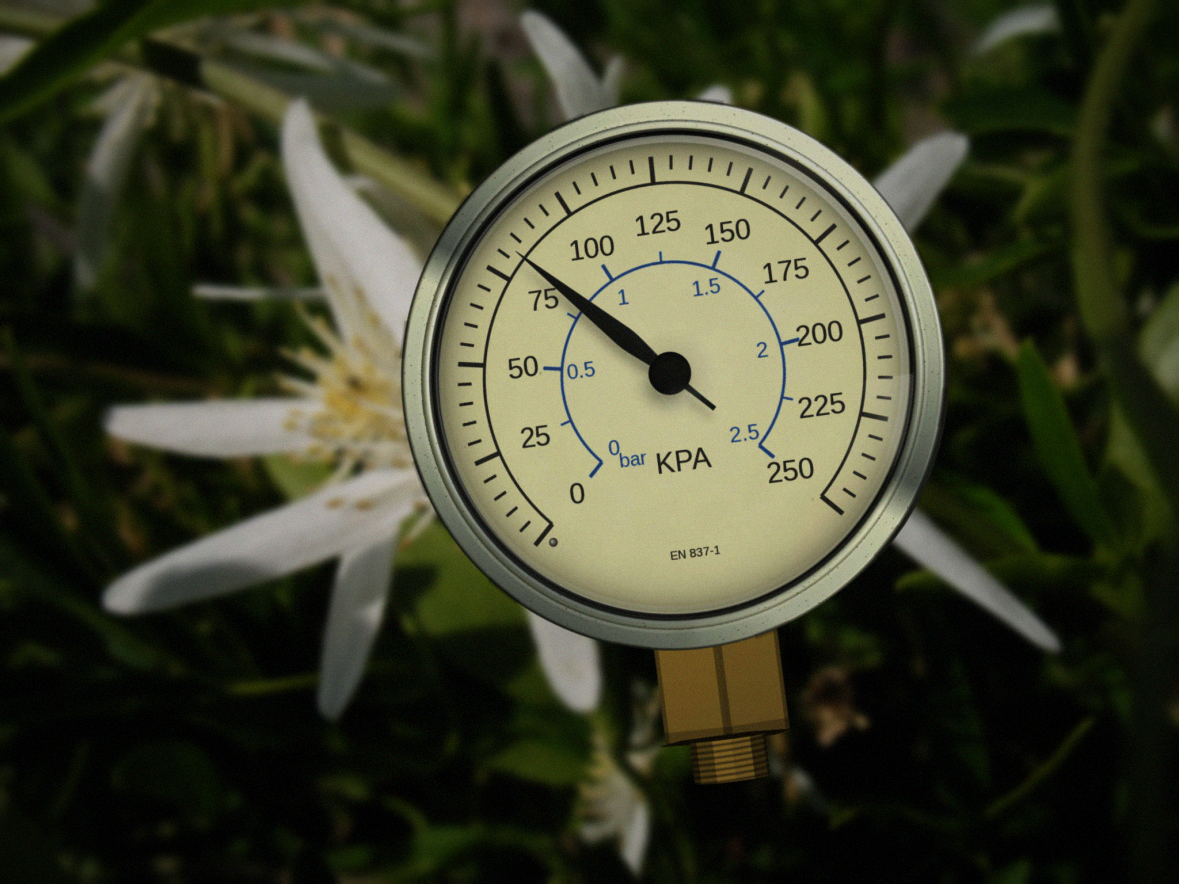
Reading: 82.5 kPa
